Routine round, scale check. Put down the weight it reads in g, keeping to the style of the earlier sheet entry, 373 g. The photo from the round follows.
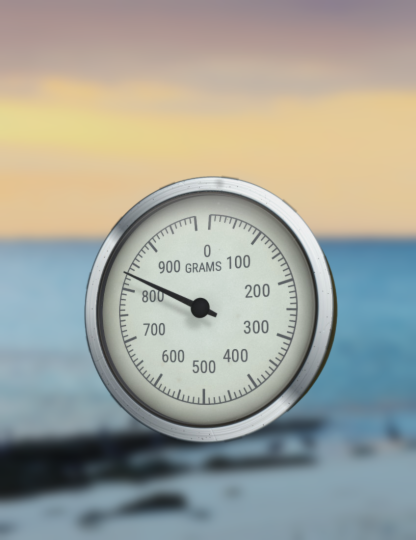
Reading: 830 g
